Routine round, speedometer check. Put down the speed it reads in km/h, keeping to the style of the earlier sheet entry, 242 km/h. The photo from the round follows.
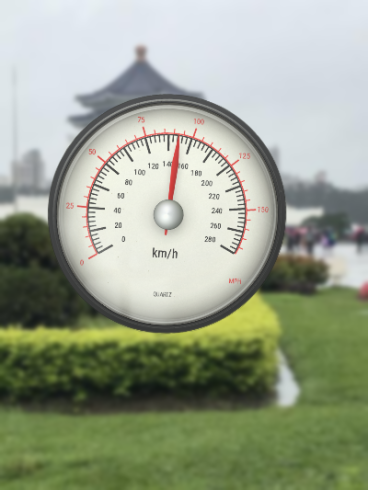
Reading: 148 km/h
